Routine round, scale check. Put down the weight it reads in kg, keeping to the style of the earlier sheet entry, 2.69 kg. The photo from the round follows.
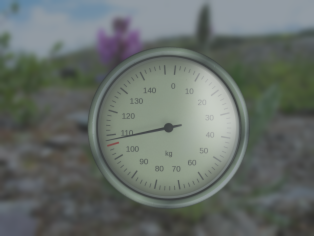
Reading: 108 kg
